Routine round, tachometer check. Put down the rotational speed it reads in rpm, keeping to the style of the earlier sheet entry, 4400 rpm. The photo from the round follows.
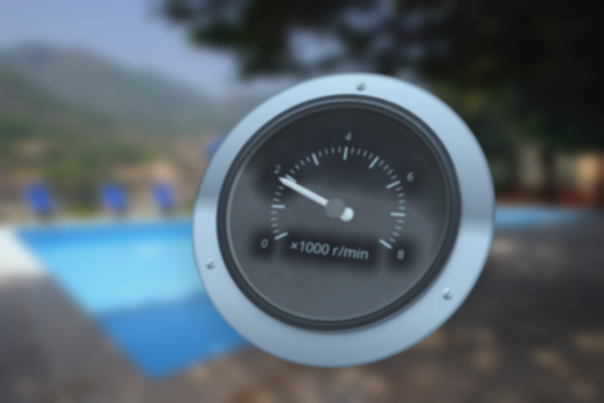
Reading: 1800 rpm
